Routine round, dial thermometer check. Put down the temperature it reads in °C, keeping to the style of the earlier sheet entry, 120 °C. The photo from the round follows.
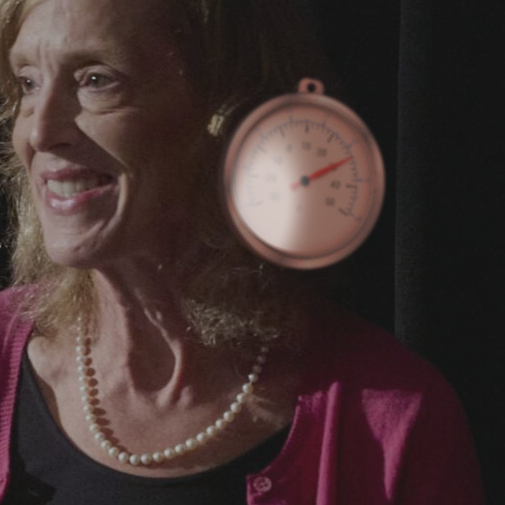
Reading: 30 °C
